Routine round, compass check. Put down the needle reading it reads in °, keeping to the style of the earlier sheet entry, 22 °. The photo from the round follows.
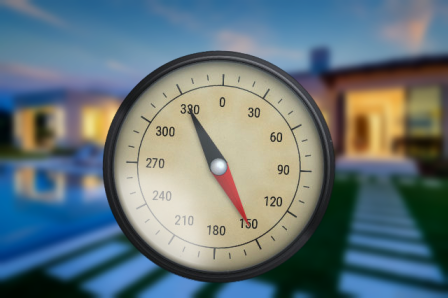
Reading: 150 °
